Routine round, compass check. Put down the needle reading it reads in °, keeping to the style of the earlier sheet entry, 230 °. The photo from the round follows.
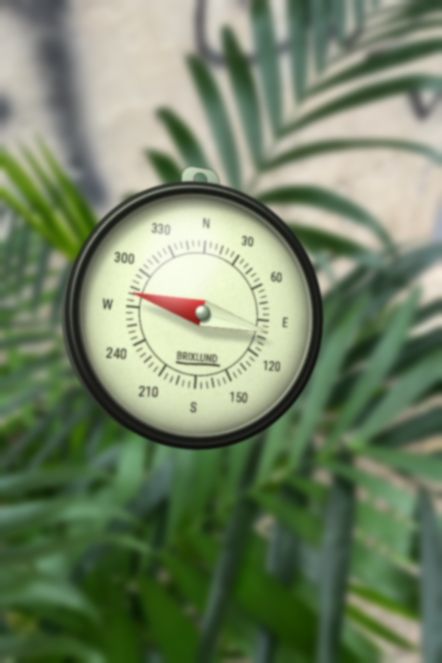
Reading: 280 °
